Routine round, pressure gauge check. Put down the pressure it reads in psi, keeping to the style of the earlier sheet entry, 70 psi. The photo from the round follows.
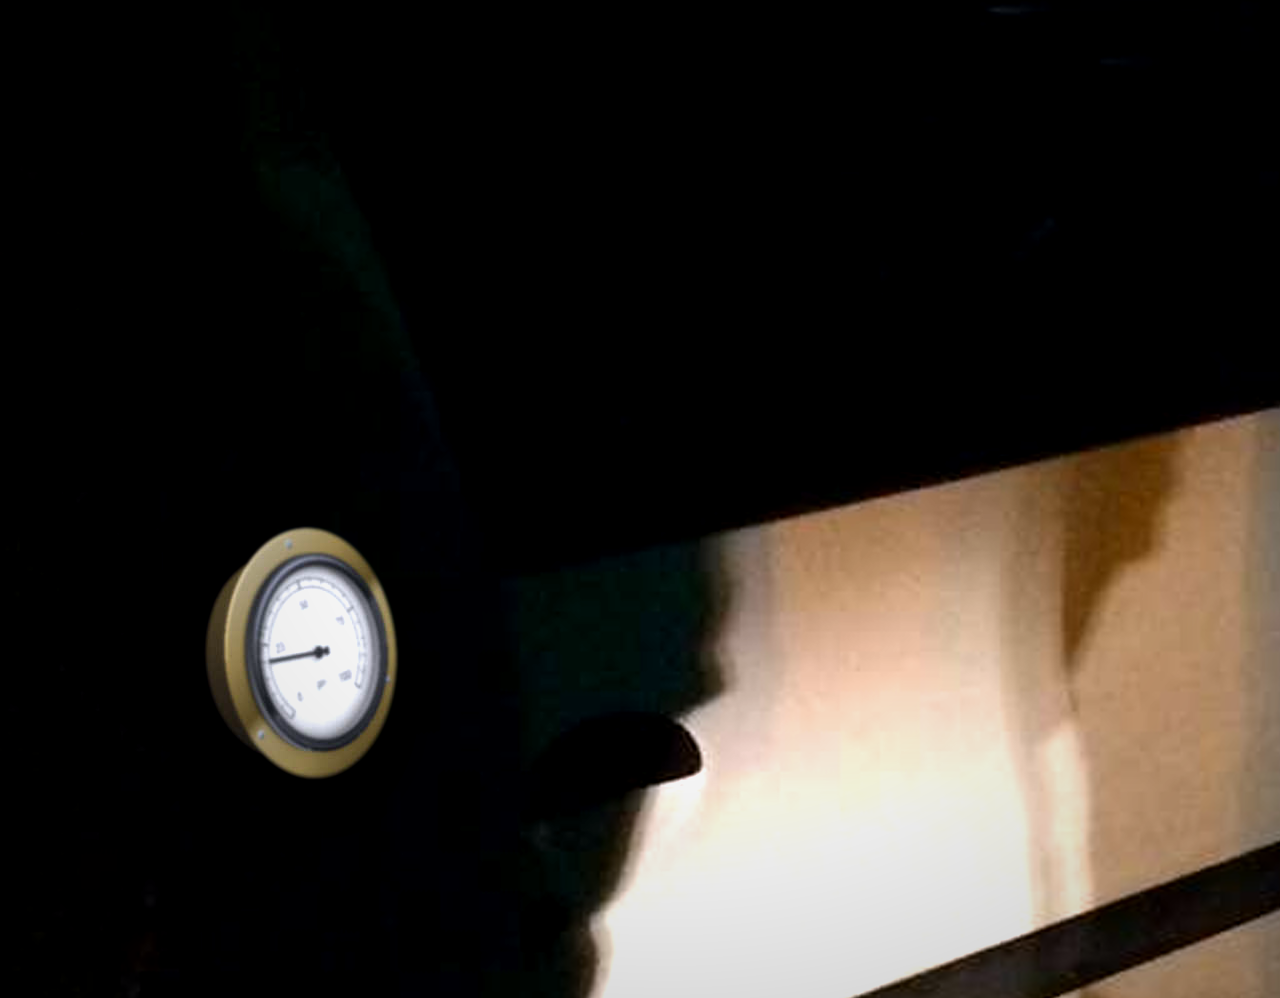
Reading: 20 psi
